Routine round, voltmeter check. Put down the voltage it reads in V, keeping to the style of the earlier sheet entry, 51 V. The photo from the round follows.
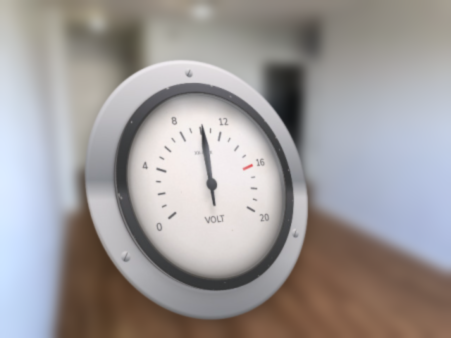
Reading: 10 V
